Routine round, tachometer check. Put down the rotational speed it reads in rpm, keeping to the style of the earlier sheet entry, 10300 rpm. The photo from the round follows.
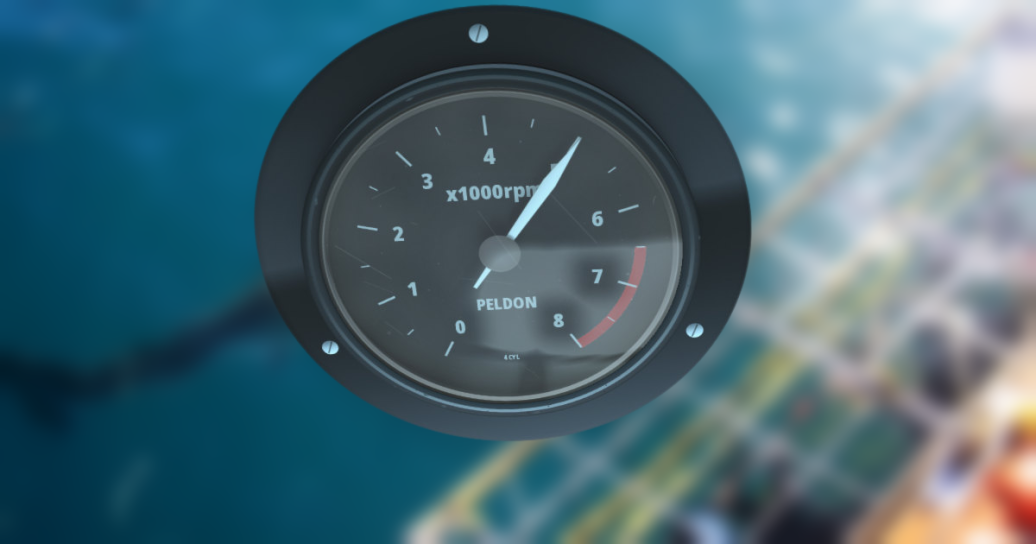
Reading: 5000 rpm
